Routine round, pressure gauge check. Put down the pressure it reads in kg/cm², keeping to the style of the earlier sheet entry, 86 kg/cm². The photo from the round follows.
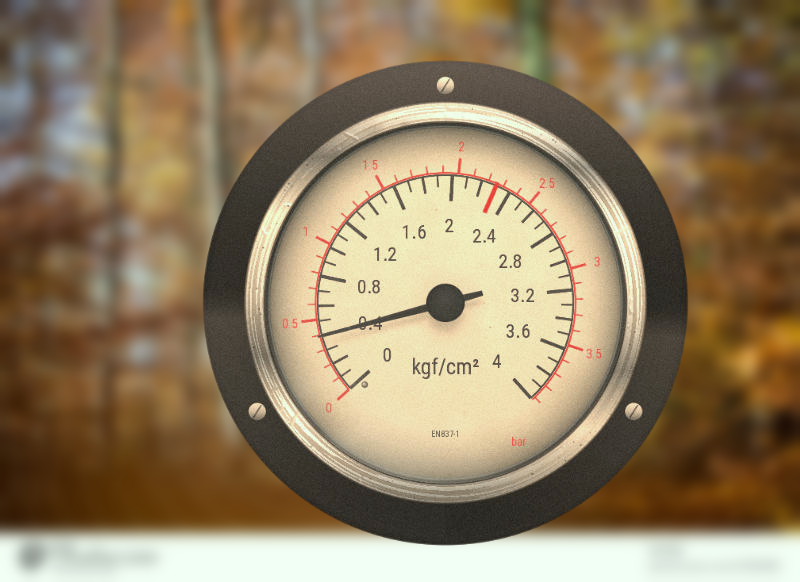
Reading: 0.4 kg/cm²
